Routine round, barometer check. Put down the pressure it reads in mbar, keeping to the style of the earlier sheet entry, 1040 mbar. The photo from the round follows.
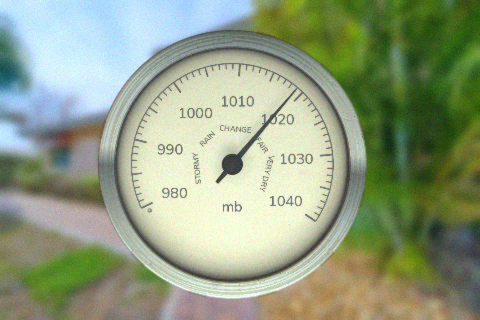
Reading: 1019 mbar
